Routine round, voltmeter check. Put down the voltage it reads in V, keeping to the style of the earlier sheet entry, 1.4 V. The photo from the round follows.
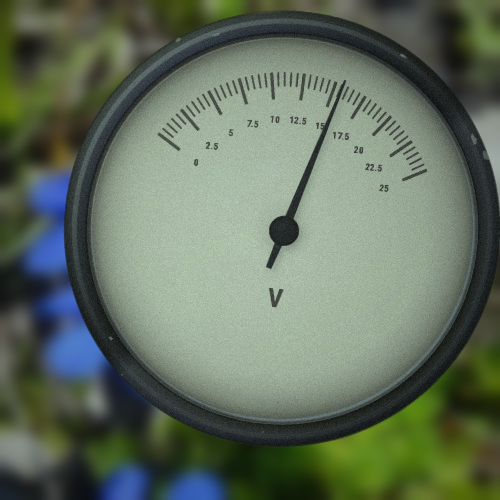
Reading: 15.5 V
